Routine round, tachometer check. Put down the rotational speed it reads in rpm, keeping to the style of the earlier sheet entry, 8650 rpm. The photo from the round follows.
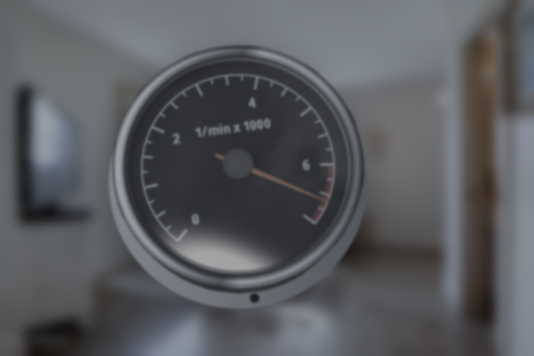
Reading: 6625 rpm
